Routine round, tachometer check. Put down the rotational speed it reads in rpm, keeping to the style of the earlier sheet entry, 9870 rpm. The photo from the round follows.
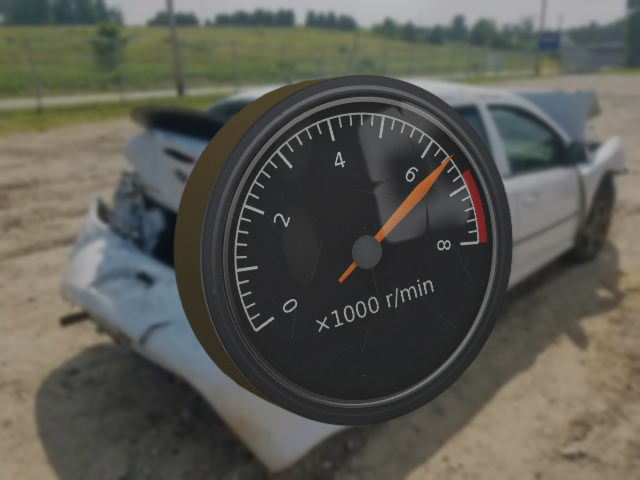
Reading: 6400 rpm
